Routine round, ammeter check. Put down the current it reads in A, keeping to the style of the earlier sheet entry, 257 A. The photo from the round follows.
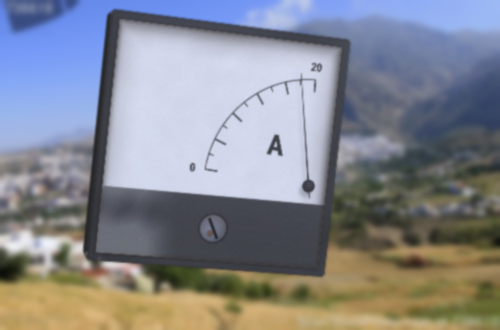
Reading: 18 A
